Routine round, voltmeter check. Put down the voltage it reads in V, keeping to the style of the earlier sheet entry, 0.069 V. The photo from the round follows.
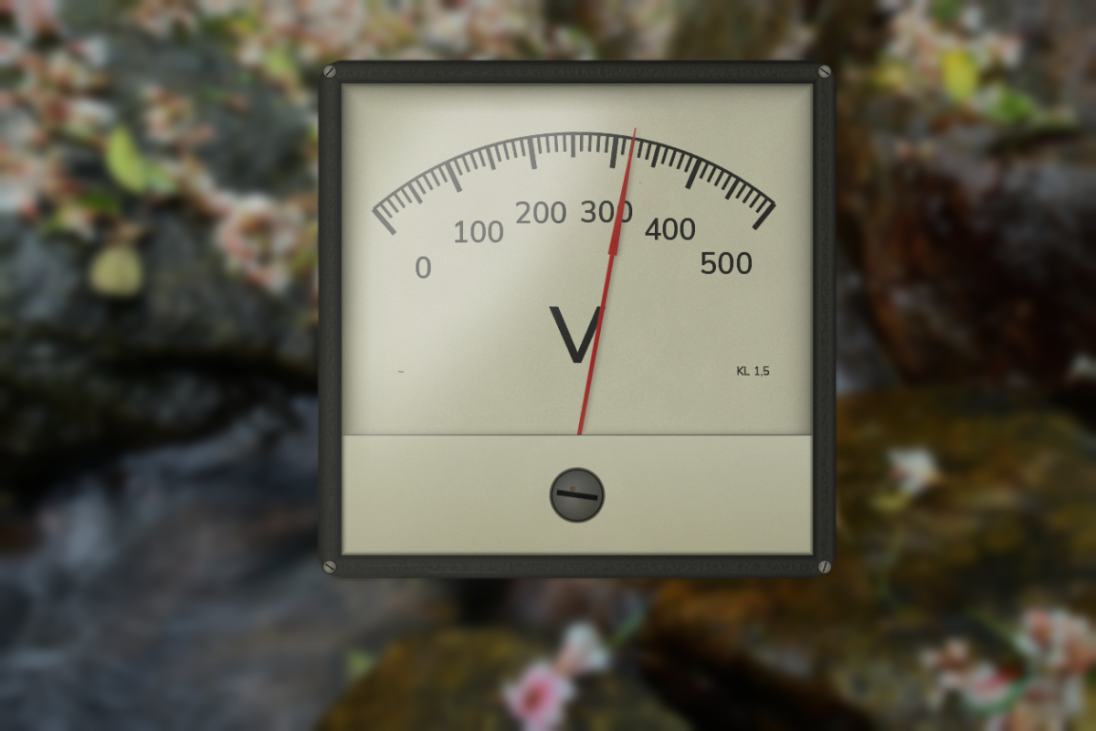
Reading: 320 V
